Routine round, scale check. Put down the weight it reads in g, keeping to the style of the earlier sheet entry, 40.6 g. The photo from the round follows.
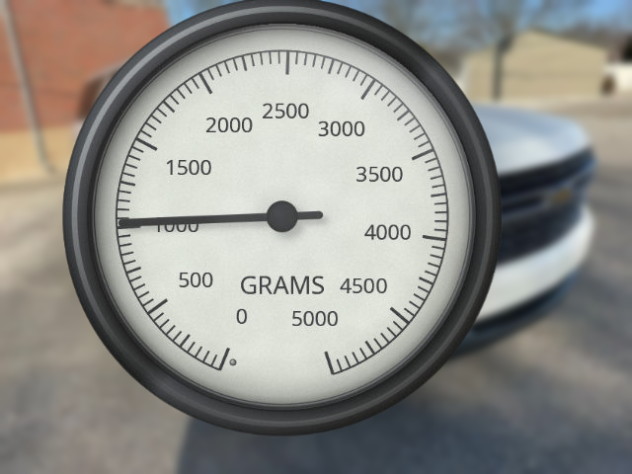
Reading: 1025 g
